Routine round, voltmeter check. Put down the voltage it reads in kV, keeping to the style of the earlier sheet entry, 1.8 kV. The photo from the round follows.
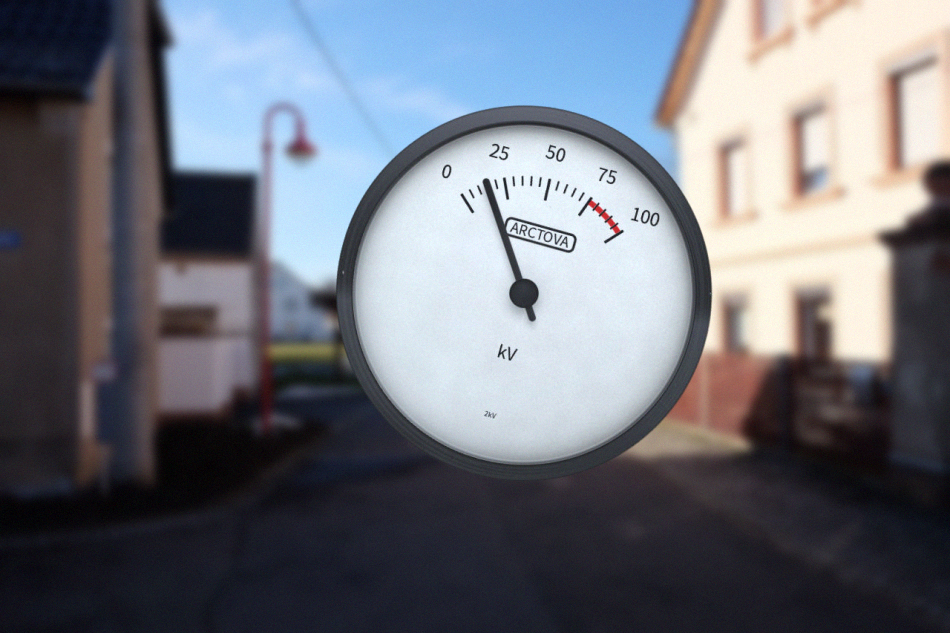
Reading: 15 kV
